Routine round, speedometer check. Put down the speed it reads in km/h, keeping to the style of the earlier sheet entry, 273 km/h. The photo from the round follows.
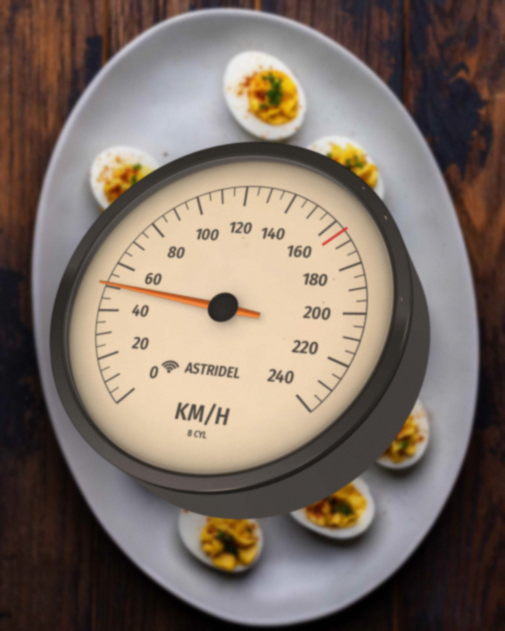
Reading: 50 km/h
